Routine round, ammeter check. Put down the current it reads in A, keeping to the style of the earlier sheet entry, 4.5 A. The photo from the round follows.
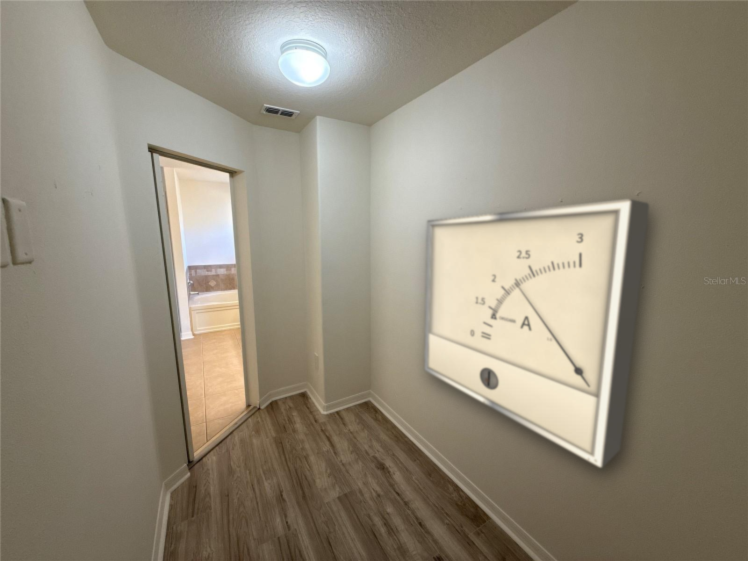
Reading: 2.25 A
